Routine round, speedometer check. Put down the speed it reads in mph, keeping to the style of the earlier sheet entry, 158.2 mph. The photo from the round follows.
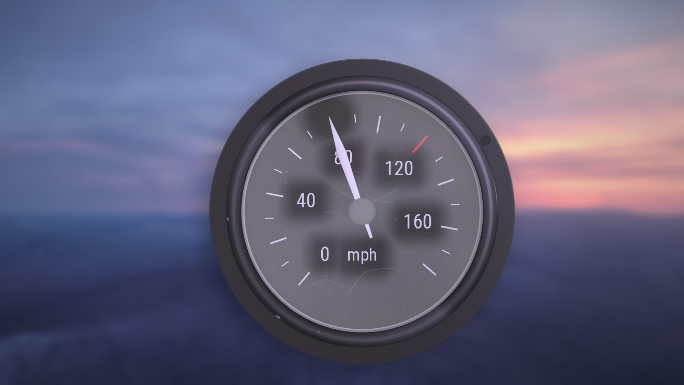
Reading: 80 mph
